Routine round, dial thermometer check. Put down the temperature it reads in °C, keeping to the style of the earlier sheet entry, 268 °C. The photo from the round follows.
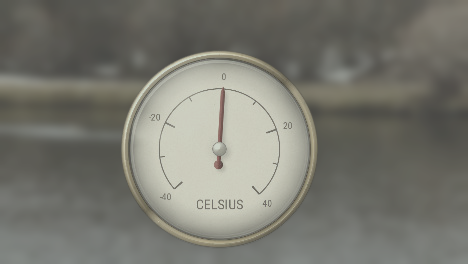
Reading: 0 °C
